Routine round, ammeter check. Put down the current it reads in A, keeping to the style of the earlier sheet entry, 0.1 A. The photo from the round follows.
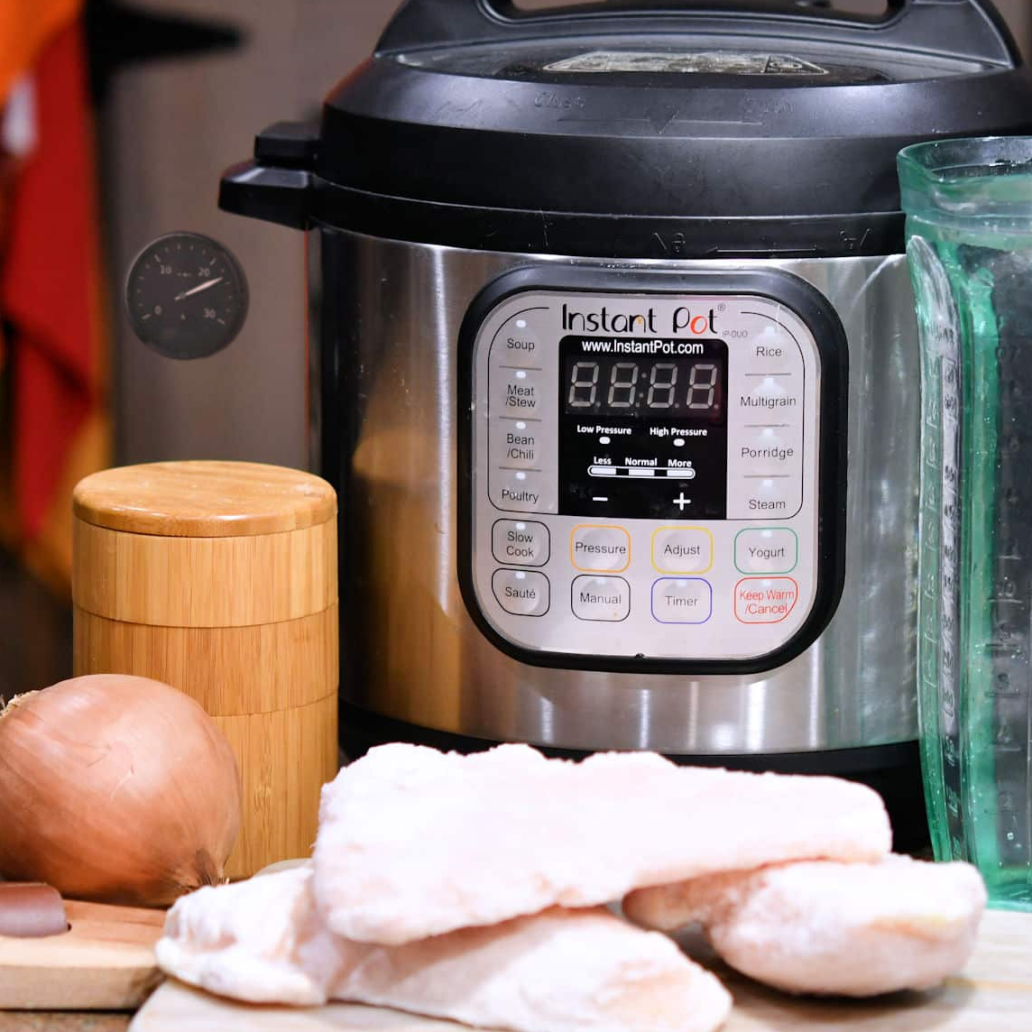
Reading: 23 A
